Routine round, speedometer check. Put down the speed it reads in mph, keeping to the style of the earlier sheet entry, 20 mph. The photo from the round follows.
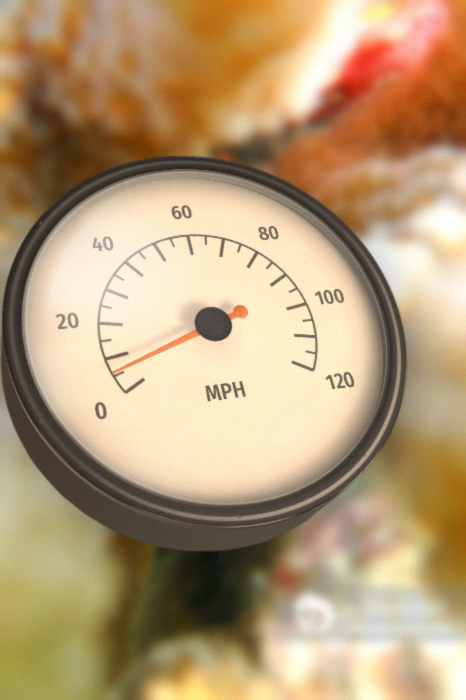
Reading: 5 mph
